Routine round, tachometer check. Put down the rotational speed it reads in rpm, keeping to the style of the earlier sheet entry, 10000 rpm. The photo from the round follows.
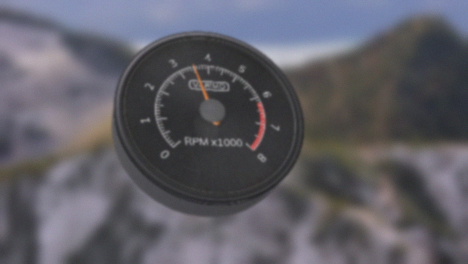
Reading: 3500 rpm
